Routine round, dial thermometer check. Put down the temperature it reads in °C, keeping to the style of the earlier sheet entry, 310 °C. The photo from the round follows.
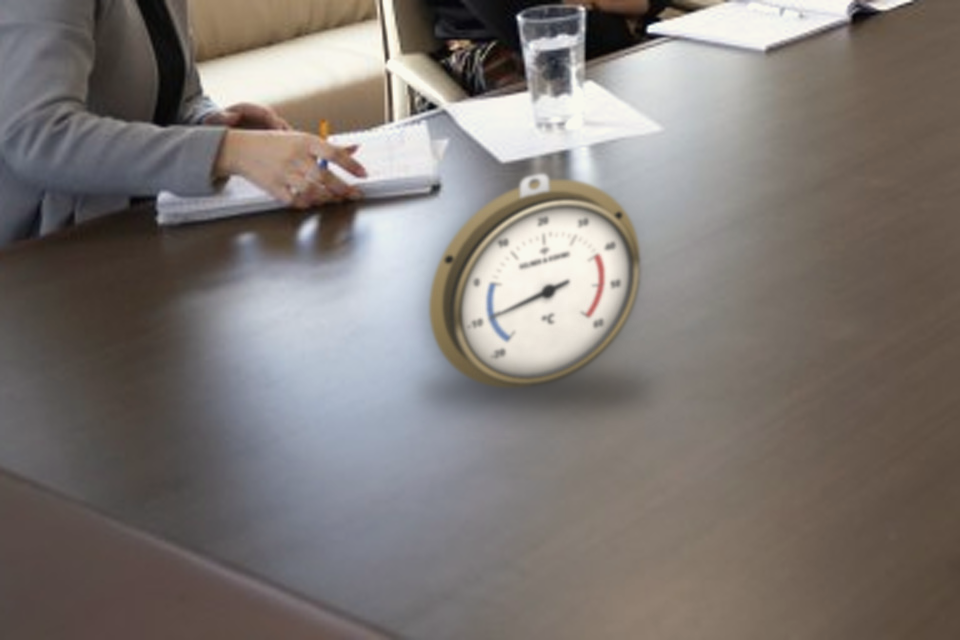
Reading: -10 °C
